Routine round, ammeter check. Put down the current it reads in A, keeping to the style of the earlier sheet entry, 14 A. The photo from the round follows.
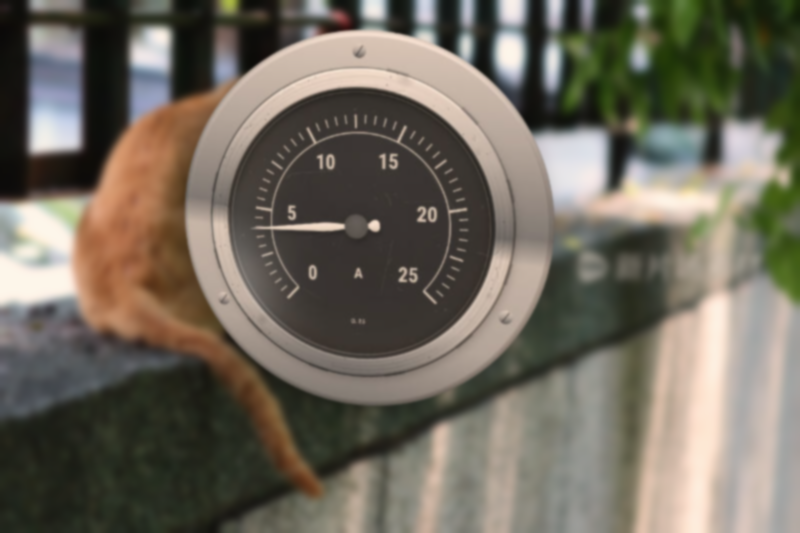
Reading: 4 A
